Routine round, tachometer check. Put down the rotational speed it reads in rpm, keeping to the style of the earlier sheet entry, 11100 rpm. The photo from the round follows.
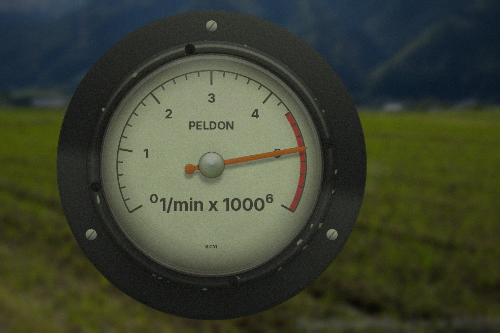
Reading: 5000 rpm
